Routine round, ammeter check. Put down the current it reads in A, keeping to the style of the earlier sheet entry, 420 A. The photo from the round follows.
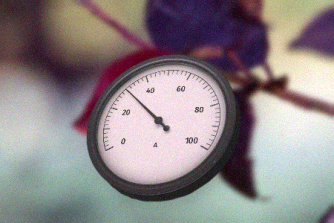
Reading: 30 A
